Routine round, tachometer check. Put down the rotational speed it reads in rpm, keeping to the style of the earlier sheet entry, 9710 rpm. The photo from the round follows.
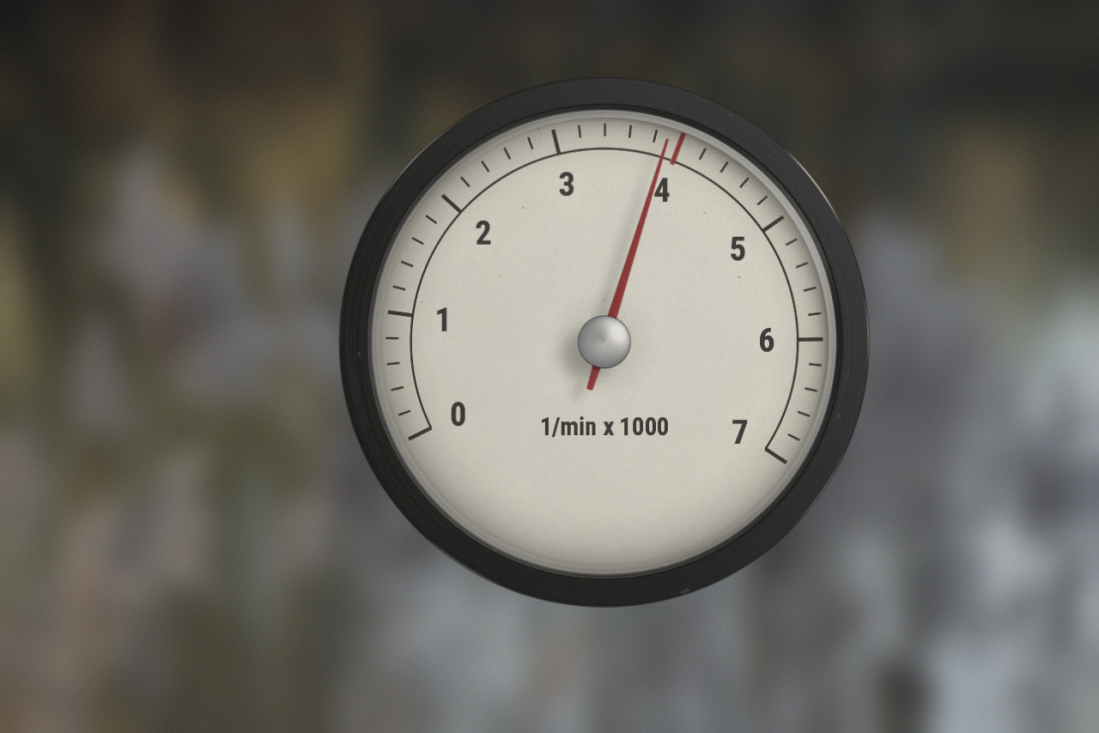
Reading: 3900 rpm
